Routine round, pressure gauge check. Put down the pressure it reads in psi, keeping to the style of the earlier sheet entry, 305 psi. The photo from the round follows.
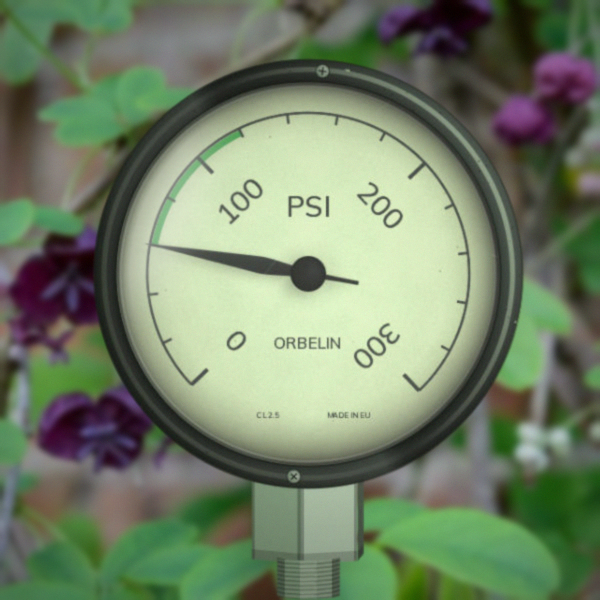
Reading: 60 psi
